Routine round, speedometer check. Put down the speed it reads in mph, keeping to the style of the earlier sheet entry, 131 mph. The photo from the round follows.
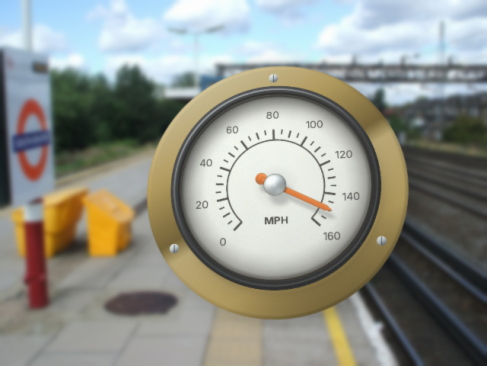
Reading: 150 mph
